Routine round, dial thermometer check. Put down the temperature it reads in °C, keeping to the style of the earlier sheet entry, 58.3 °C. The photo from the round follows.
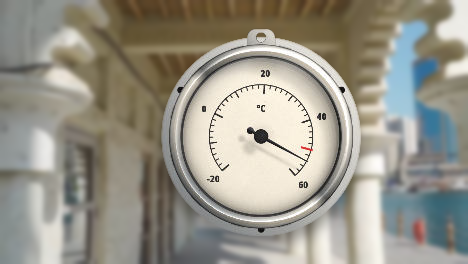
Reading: 54 °C
